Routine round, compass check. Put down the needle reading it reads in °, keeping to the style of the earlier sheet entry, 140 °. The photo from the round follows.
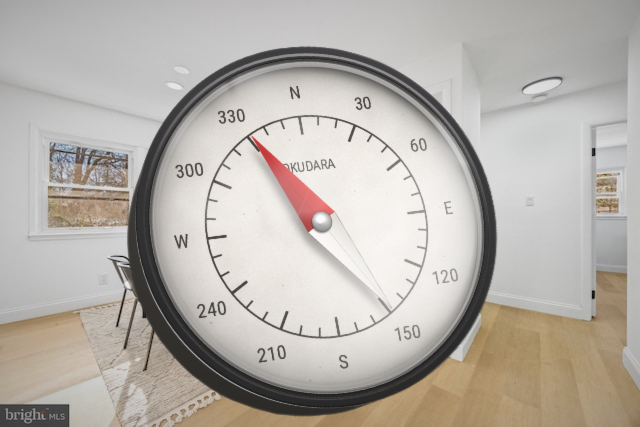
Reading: 330 °
